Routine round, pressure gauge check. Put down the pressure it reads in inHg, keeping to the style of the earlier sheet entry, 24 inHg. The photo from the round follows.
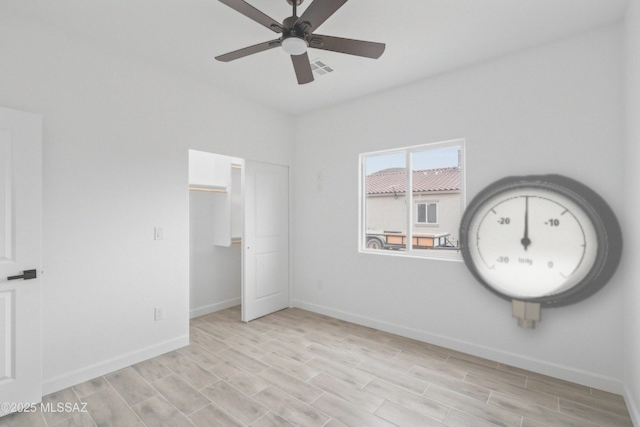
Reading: -15 inHg
